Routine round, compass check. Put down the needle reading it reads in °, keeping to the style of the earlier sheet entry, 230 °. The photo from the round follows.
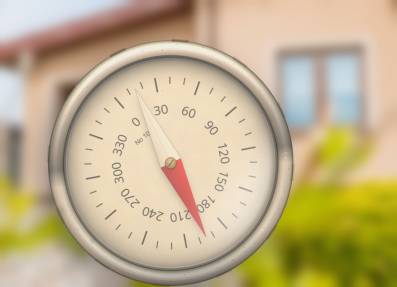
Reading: 195 °
